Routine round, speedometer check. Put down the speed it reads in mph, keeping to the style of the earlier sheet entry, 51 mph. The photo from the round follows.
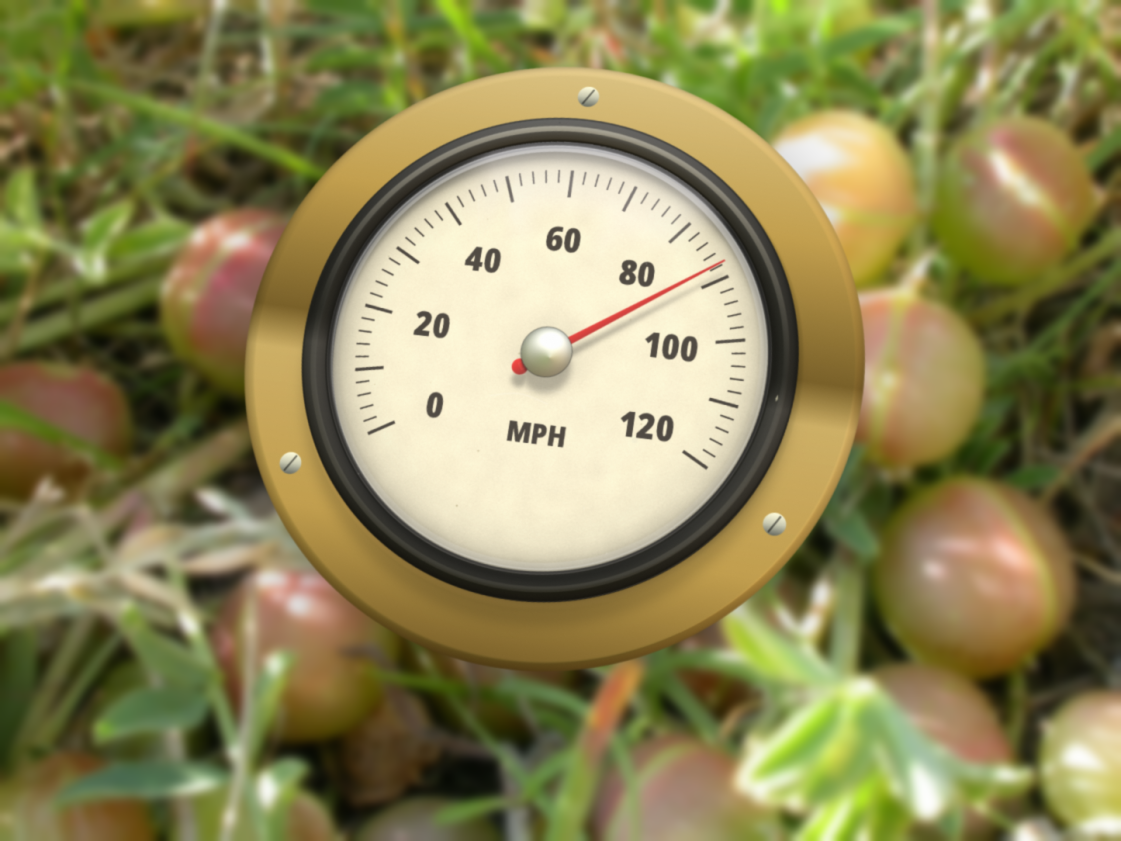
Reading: 88 mph
